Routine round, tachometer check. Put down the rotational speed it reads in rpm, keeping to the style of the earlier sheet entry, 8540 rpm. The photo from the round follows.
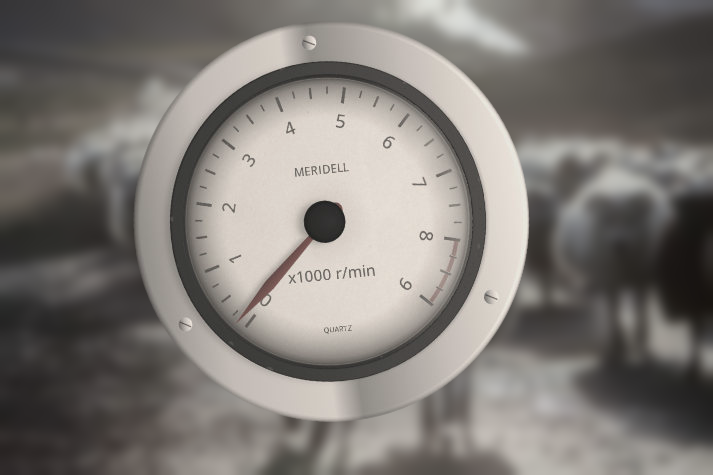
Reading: 125 rpm
